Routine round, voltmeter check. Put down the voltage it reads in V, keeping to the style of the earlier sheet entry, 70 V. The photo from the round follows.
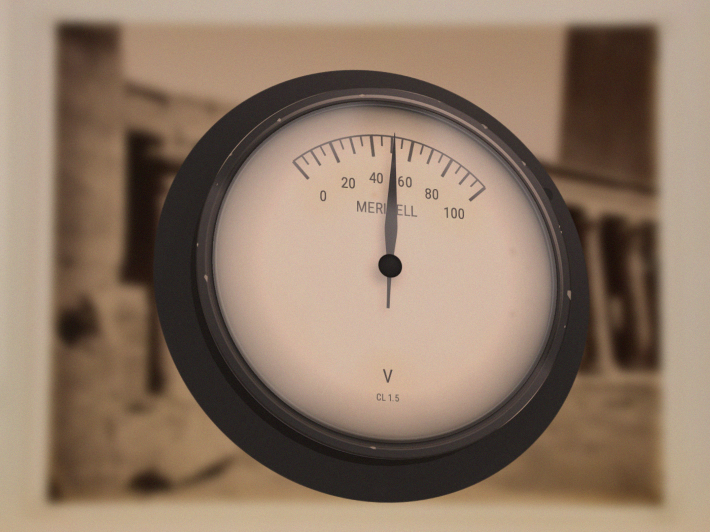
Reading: 50 V
